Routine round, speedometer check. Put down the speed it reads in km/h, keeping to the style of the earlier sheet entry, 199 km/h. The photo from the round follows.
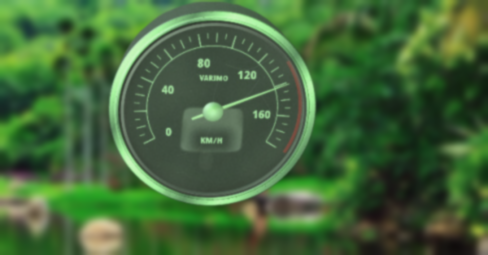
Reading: 140 km/h
